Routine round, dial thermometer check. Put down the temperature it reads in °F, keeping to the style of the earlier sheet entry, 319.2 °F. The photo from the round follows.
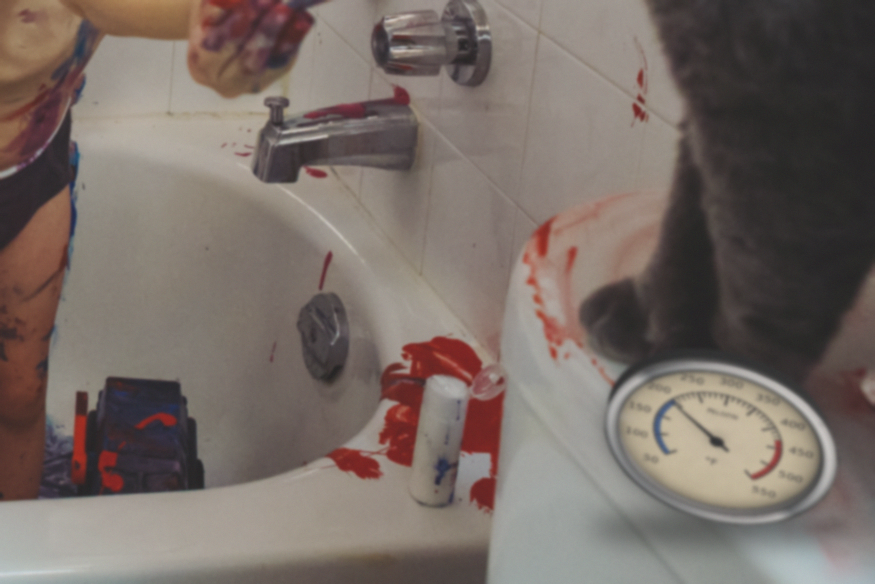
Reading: 200 °F
